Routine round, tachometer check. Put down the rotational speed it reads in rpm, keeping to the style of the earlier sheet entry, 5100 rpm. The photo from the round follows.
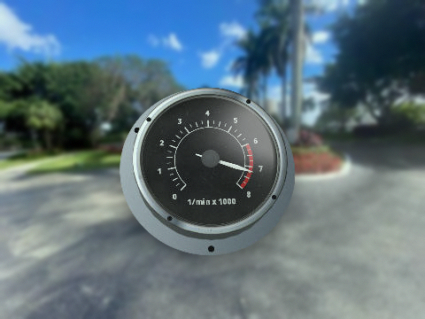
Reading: 7250 rpm
